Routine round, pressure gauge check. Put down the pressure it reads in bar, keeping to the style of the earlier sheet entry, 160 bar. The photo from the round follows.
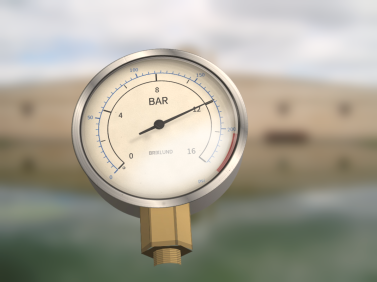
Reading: 12 bar
